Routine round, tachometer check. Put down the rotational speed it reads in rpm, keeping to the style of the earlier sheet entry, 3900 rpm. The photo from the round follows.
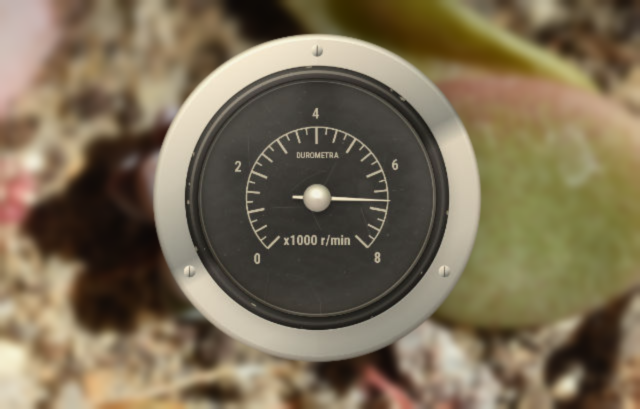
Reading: 6750 rpm
